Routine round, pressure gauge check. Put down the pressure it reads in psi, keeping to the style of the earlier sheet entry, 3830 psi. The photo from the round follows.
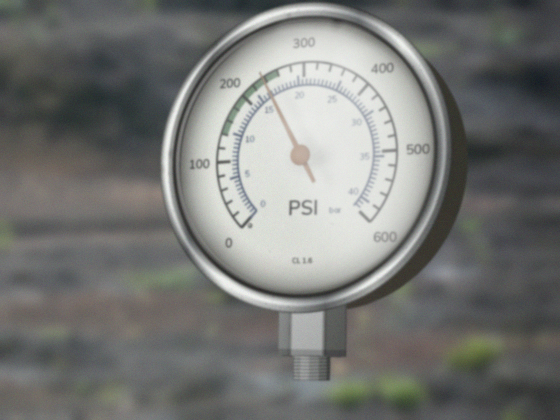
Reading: 240 psi
